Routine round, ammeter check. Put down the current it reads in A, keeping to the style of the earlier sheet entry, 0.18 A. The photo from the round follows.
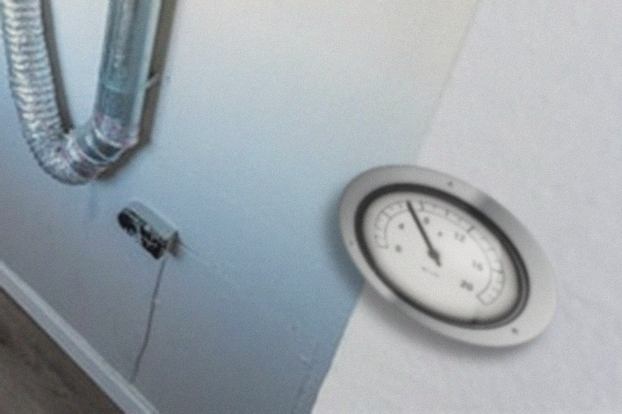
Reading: 7 A
